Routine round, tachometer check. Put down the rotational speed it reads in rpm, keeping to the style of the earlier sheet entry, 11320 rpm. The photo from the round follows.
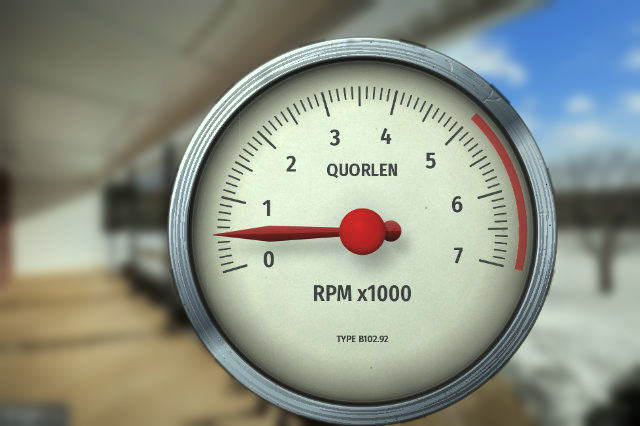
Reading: 500 rpm
